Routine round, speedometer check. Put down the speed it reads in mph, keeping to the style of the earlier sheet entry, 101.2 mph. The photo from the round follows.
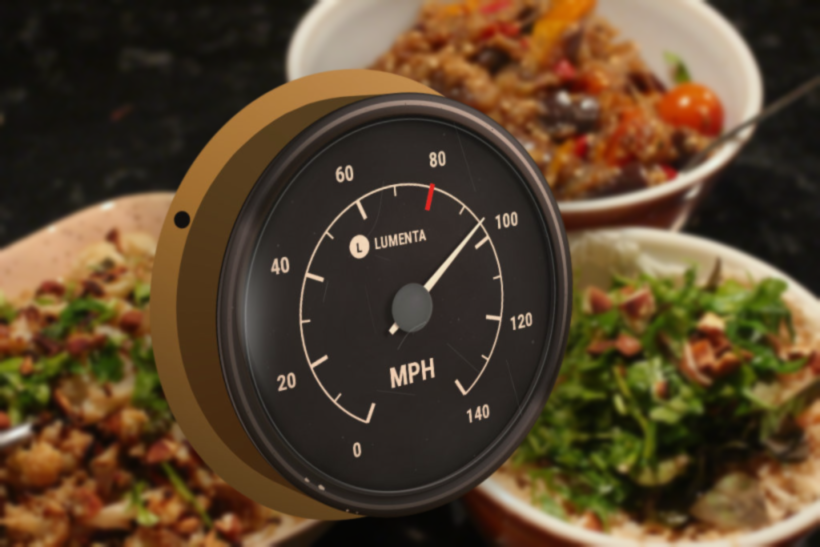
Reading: 95 mph
